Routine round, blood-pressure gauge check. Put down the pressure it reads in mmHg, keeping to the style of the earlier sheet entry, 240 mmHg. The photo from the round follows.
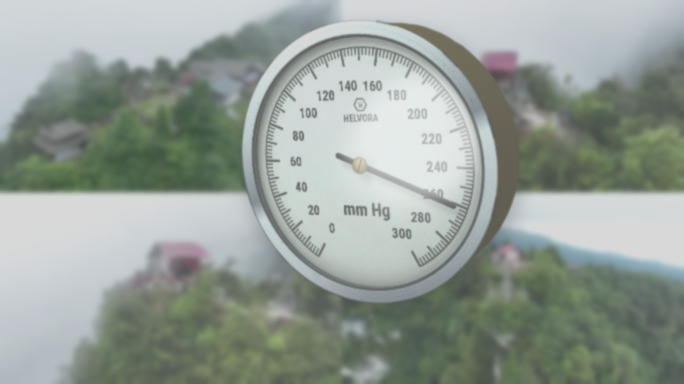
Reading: 260 mmHg
